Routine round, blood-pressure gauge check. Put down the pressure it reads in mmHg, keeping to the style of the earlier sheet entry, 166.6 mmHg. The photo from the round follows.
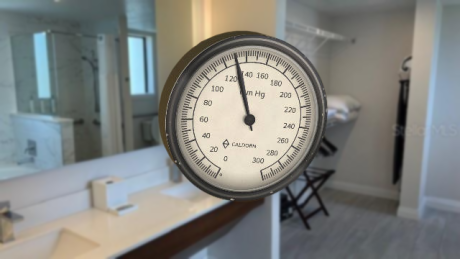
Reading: 130 mmHg
